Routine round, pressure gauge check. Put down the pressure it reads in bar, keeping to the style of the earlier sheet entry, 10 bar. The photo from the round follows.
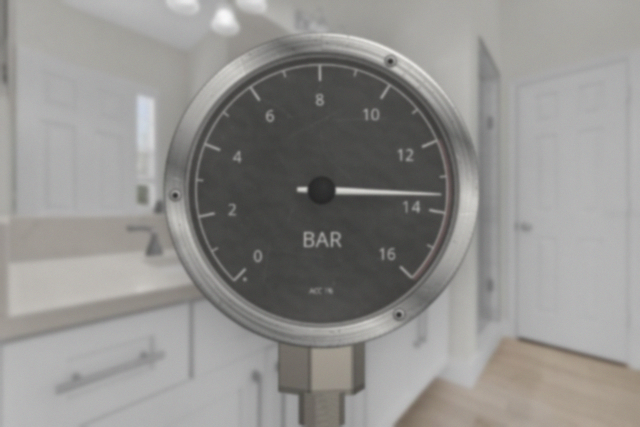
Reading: 13.5 bar
